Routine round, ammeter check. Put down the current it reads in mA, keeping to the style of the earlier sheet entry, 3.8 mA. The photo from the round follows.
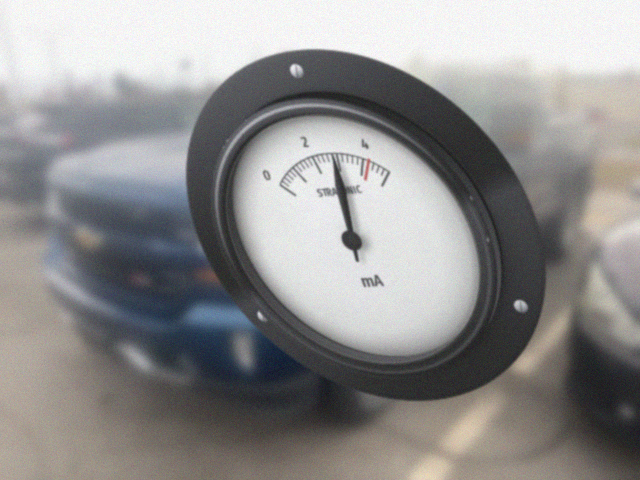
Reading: 3 mA
